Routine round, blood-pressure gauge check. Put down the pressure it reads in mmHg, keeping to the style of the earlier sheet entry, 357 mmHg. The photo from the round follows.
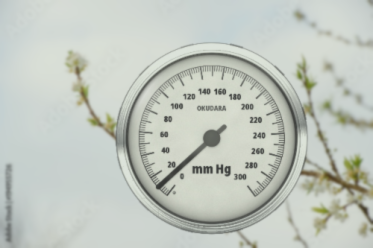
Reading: 10 mmHg
